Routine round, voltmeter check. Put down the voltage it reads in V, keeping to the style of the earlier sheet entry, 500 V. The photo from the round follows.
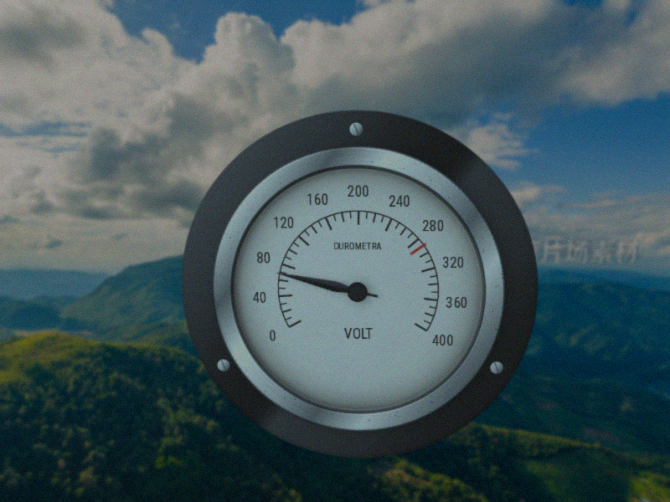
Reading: 70 V
